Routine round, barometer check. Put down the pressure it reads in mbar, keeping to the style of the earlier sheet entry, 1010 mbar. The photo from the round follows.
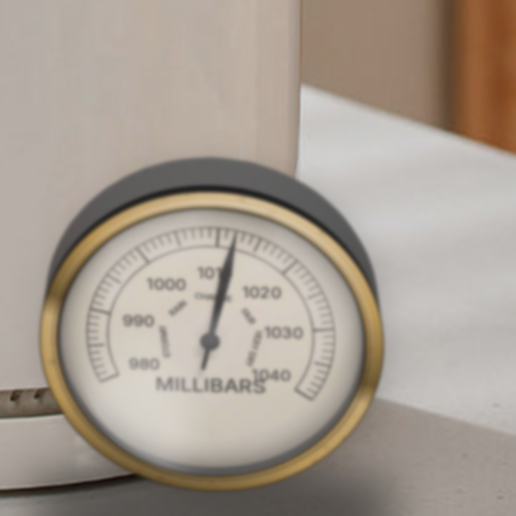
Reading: 1012 mbar
